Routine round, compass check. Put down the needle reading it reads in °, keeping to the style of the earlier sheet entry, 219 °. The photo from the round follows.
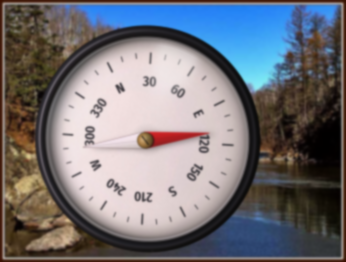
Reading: 110 °
